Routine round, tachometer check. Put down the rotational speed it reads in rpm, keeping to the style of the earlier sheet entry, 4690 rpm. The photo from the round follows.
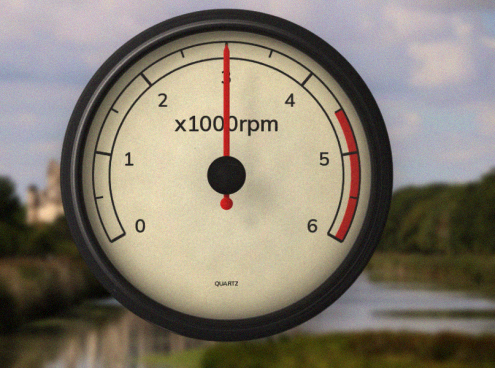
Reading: 3000 rpm
